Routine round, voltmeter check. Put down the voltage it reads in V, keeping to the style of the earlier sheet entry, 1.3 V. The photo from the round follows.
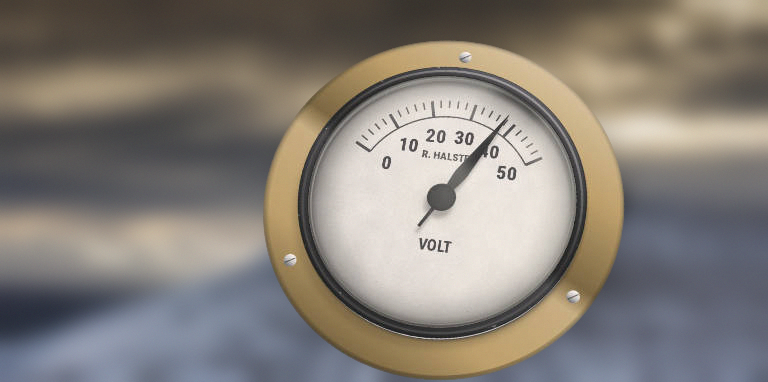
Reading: 38 V
